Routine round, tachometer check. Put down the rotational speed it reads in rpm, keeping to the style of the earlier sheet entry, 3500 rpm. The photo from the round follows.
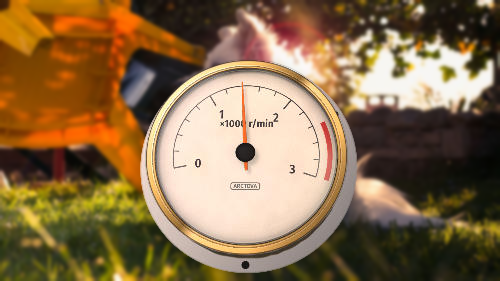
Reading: 1400 rpm
